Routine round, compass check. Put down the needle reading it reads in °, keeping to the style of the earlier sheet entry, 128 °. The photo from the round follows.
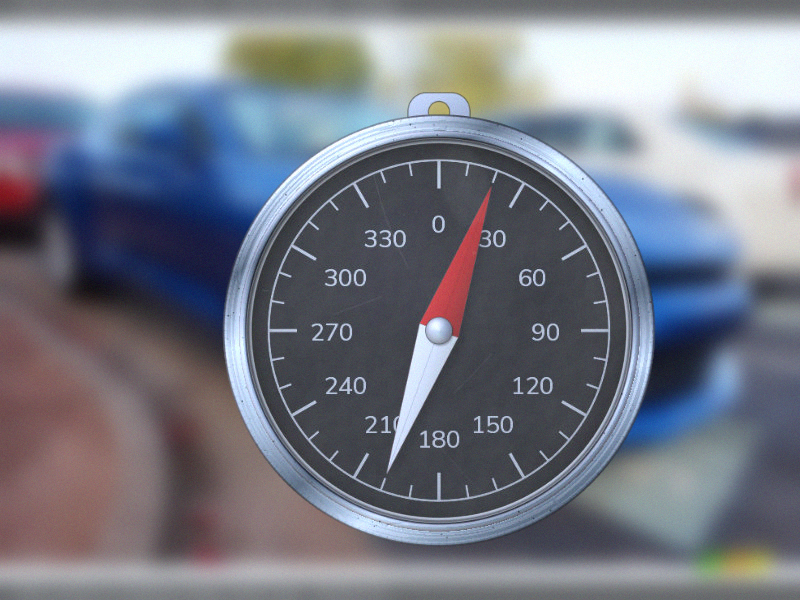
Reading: 20 °
